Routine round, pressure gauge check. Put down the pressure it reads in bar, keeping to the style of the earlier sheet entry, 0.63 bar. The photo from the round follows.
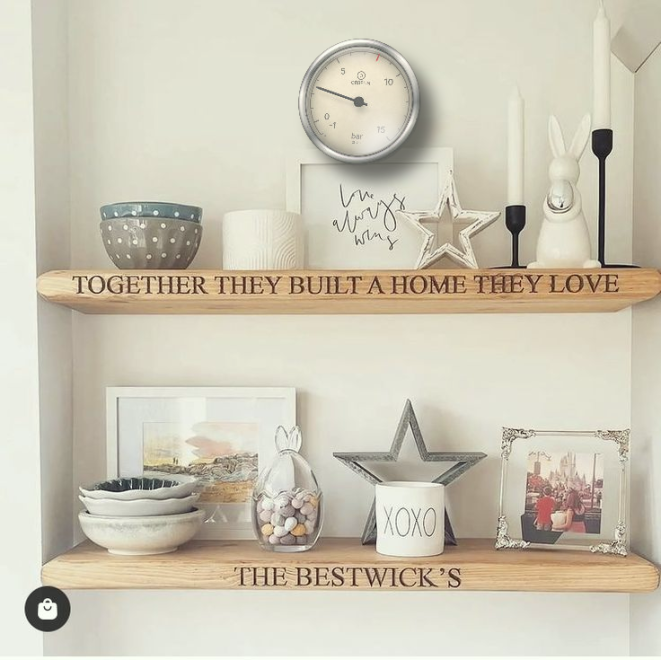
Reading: 2.5 bar
